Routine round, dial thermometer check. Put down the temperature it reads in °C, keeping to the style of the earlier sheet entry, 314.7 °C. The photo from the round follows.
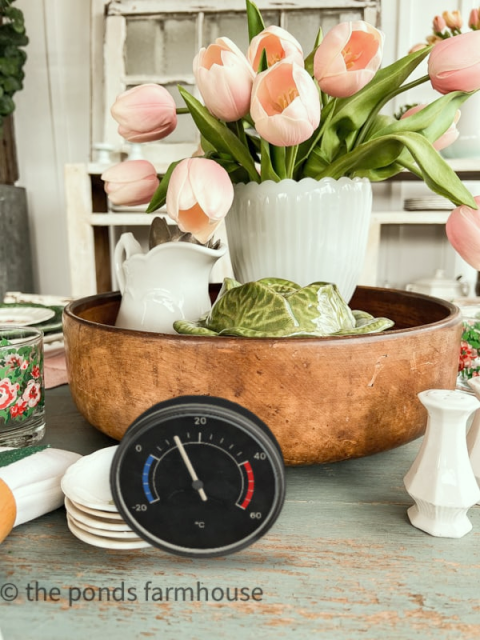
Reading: 12 °C
